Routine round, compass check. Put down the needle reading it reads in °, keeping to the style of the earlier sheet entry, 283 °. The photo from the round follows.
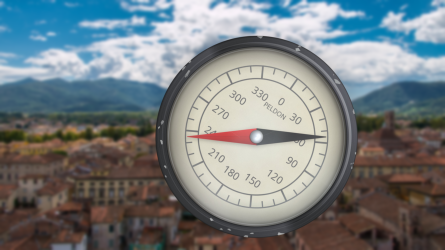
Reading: 235 °
